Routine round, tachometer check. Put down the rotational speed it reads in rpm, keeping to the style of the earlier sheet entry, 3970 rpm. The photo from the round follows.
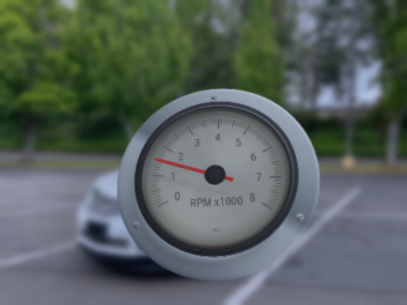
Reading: 1500 rpm
